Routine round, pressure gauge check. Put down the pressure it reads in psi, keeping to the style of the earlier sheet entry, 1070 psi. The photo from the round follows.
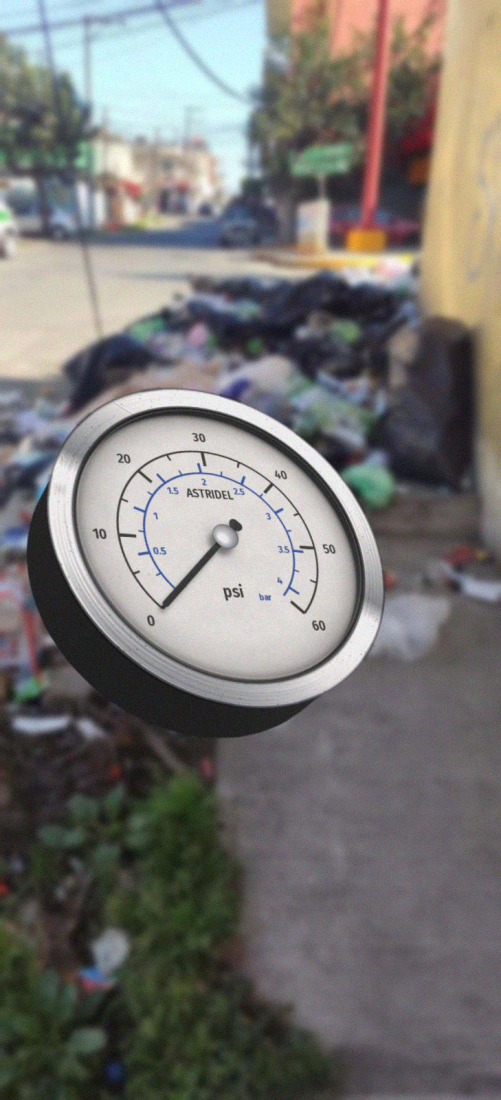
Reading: 0 psi
